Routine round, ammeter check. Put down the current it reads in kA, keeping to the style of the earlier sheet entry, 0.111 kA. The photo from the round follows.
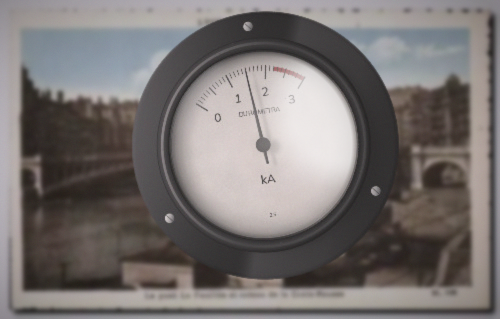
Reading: 1.5 kA
